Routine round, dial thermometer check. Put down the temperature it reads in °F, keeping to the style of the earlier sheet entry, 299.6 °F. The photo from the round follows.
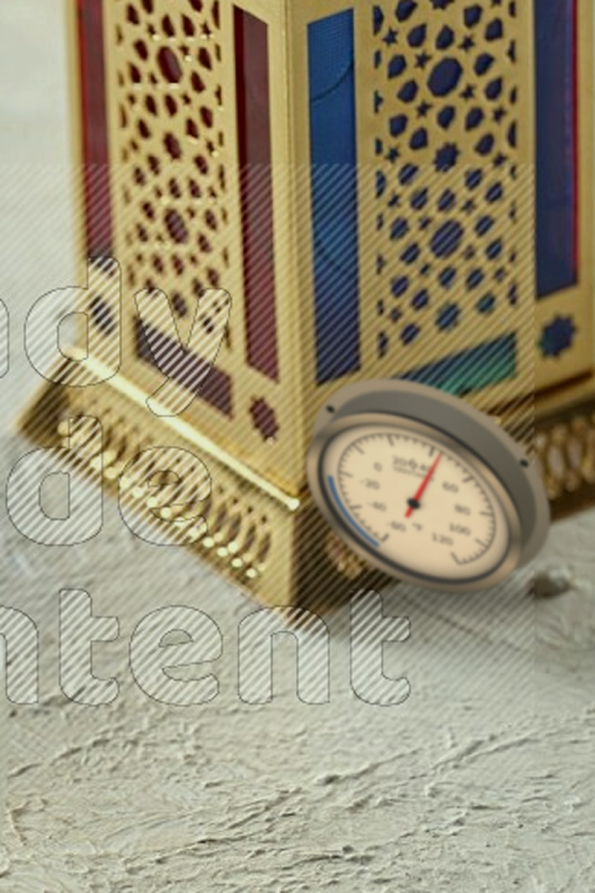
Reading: 44 °F
